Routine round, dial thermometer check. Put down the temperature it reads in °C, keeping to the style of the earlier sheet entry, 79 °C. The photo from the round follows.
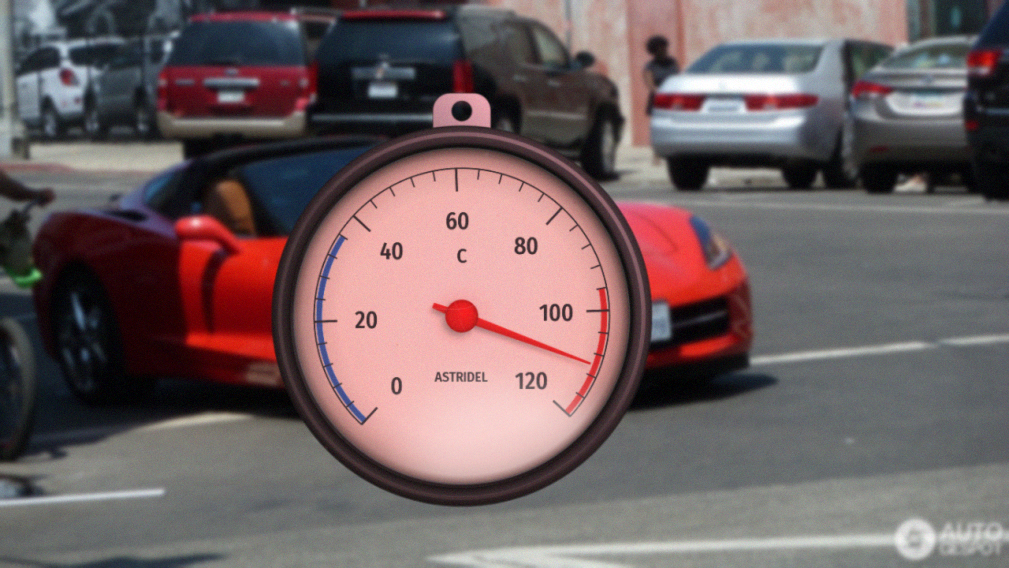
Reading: 110 °C
